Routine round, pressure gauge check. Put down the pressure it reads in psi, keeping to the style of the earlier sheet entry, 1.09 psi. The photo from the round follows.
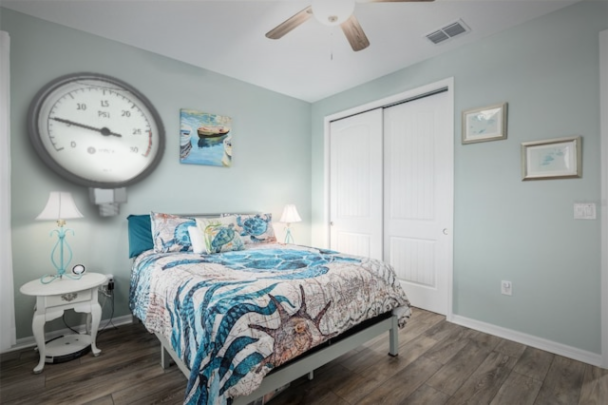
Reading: 5 psi
